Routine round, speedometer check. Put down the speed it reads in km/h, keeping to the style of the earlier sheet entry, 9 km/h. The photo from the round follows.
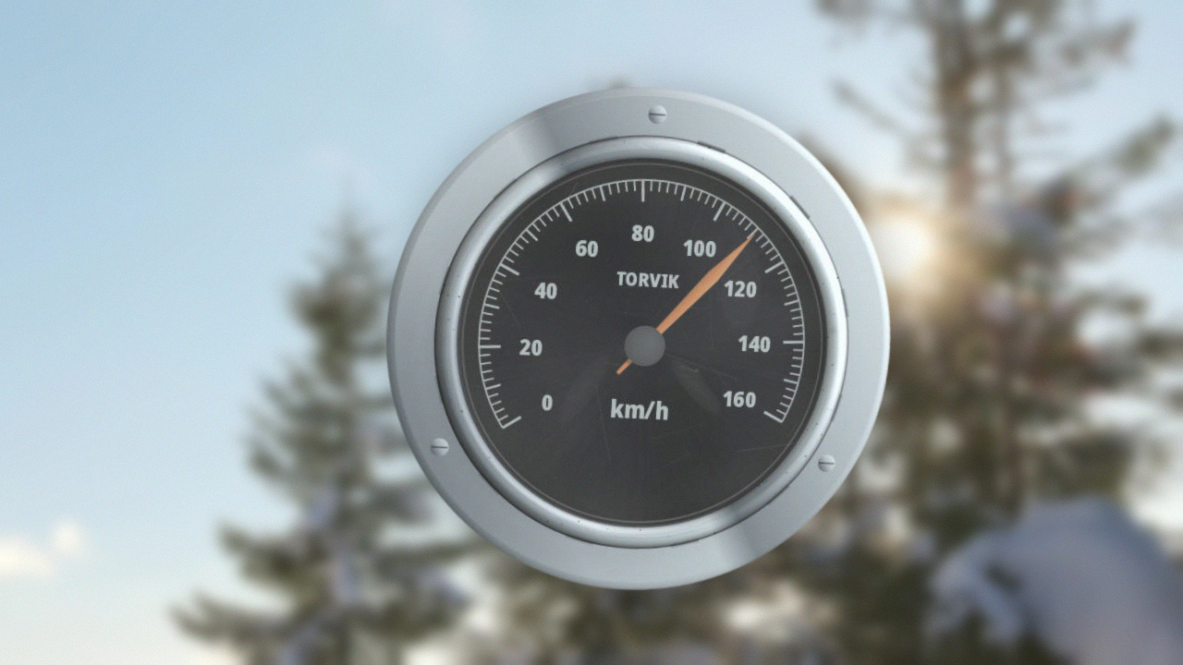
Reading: 110 km/h
